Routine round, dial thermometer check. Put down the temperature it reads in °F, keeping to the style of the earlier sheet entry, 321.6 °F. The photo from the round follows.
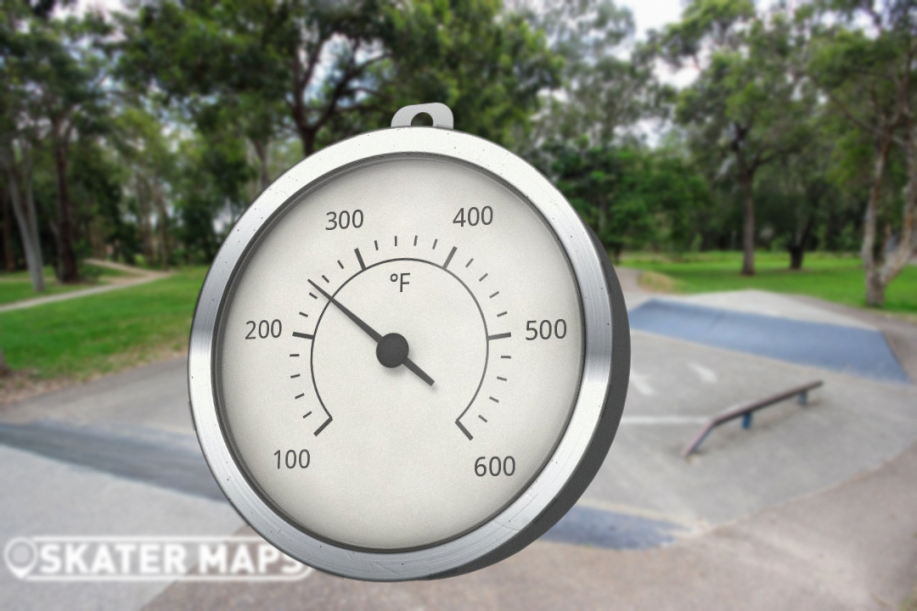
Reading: 250 °F
